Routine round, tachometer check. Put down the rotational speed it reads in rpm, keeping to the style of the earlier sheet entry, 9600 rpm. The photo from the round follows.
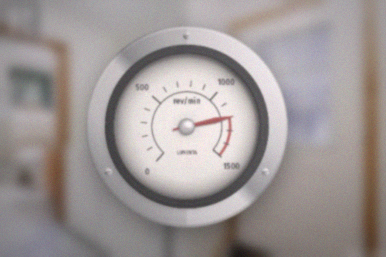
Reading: 1200 rpm
